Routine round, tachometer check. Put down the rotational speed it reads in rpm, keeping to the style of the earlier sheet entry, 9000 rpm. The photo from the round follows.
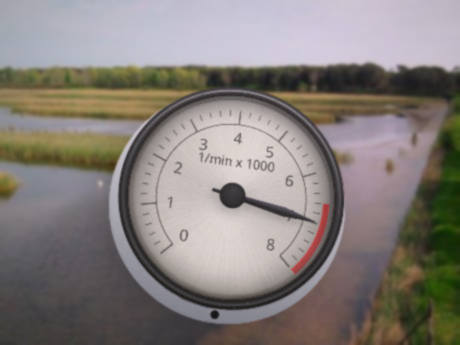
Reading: 7000 rpm
